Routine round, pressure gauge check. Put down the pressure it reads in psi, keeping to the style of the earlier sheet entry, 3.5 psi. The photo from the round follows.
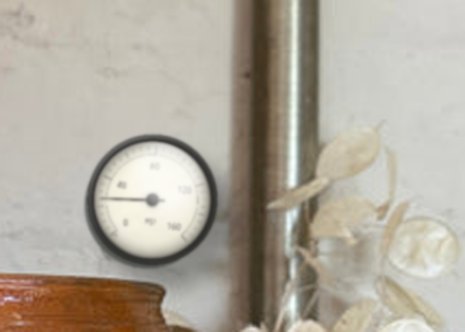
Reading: 25 psi
